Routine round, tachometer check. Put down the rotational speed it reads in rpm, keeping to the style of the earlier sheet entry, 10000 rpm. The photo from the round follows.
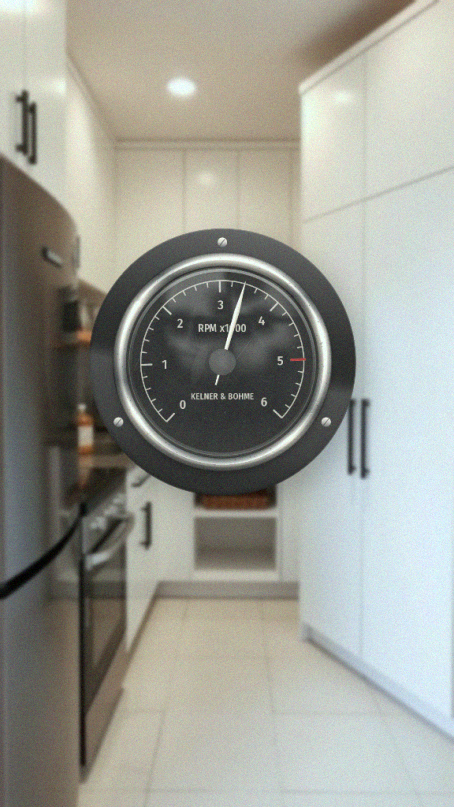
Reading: 3400 rpm
